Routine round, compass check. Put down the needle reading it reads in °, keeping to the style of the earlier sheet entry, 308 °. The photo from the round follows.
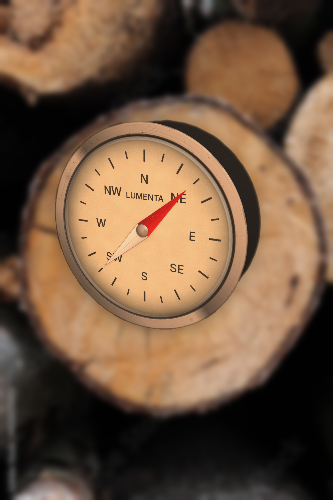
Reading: 45 °
